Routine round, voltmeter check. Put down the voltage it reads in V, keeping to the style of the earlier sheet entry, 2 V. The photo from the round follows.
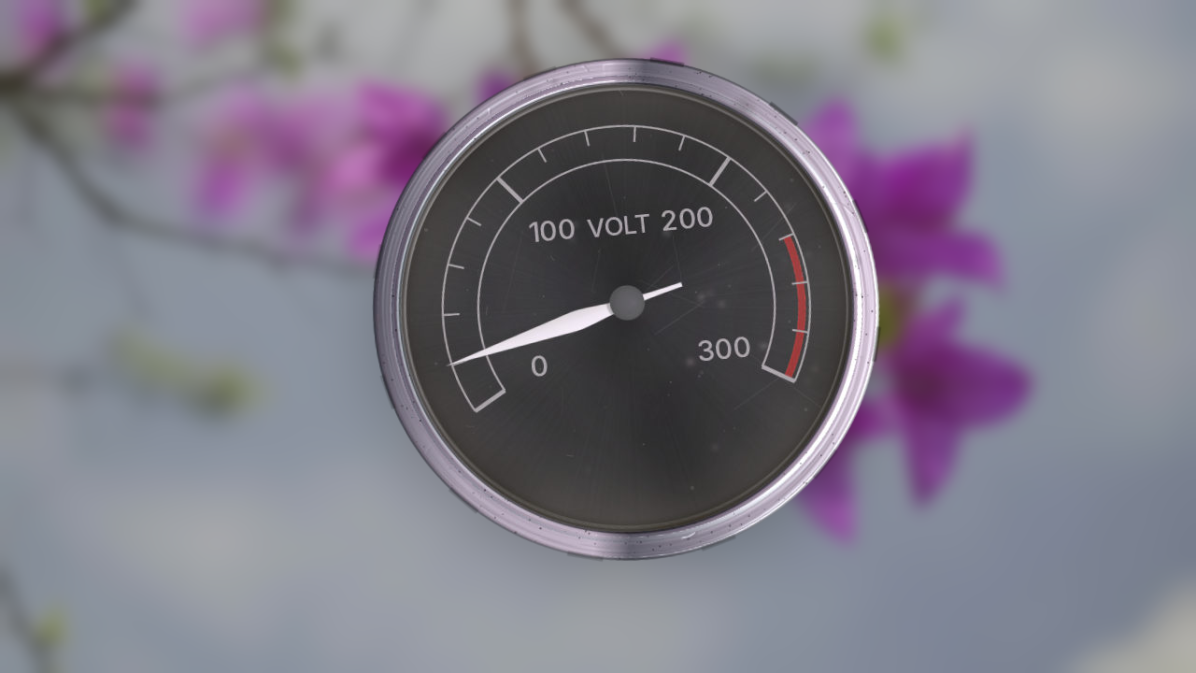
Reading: 20 V
